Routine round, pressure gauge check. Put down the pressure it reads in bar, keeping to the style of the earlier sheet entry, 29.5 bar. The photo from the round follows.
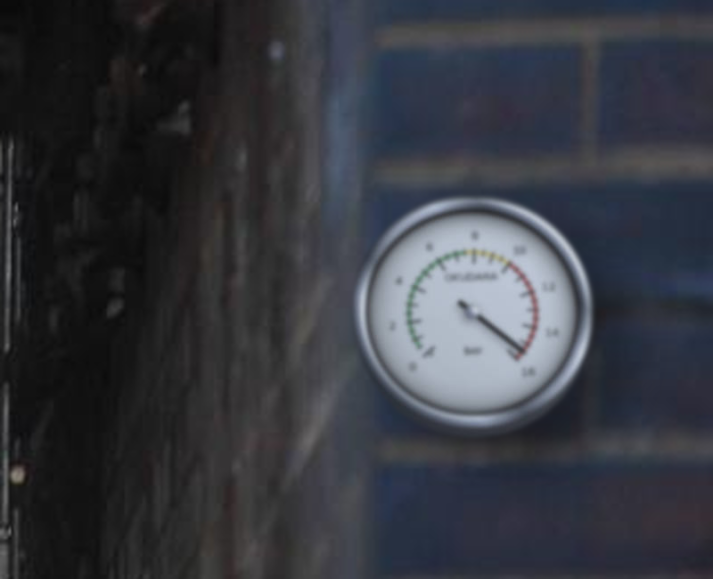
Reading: 15.5 bar
